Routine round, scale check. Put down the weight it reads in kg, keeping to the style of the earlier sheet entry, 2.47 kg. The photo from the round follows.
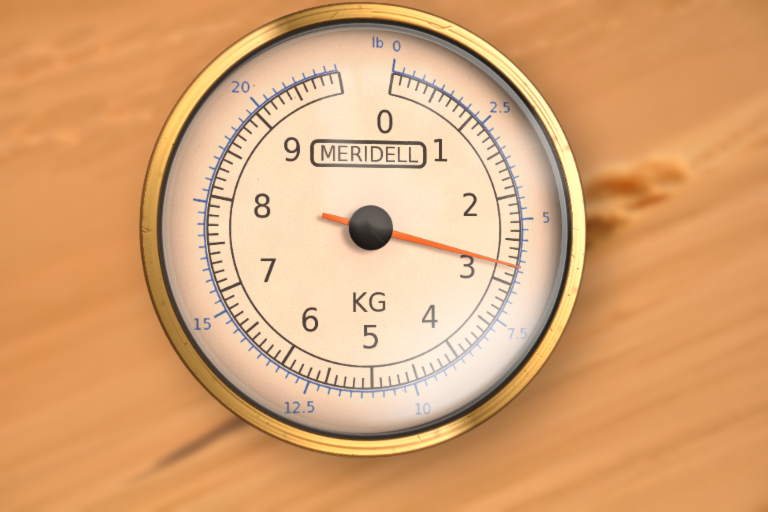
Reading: 2.8 kg
